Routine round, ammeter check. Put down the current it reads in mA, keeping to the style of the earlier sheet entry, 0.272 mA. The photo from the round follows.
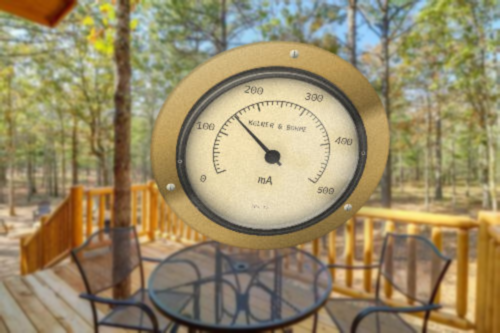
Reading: 150 mA
